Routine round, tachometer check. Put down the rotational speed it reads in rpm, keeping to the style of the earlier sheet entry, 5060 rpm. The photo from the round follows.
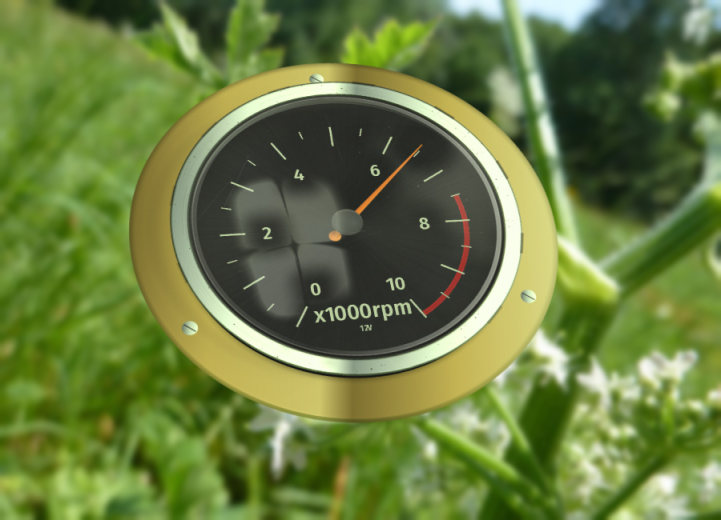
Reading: 6500 rpm
